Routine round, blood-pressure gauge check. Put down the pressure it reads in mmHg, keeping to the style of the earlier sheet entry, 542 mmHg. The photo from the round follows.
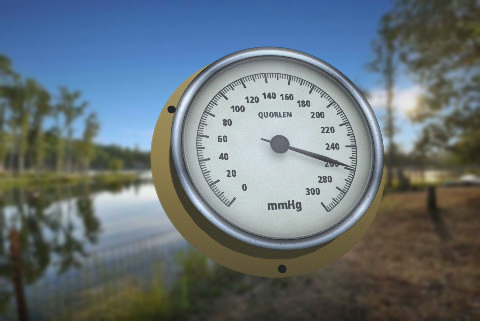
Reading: 260 mmHg
